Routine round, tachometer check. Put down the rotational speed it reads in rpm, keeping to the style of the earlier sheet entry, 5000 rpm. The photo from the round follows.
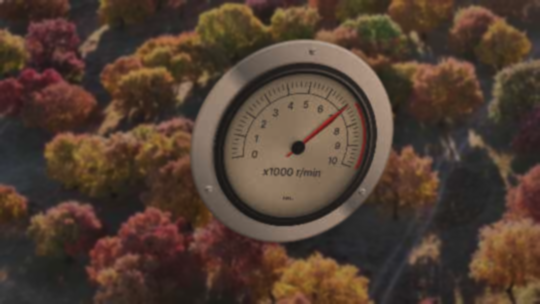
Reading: 7000 rpm
